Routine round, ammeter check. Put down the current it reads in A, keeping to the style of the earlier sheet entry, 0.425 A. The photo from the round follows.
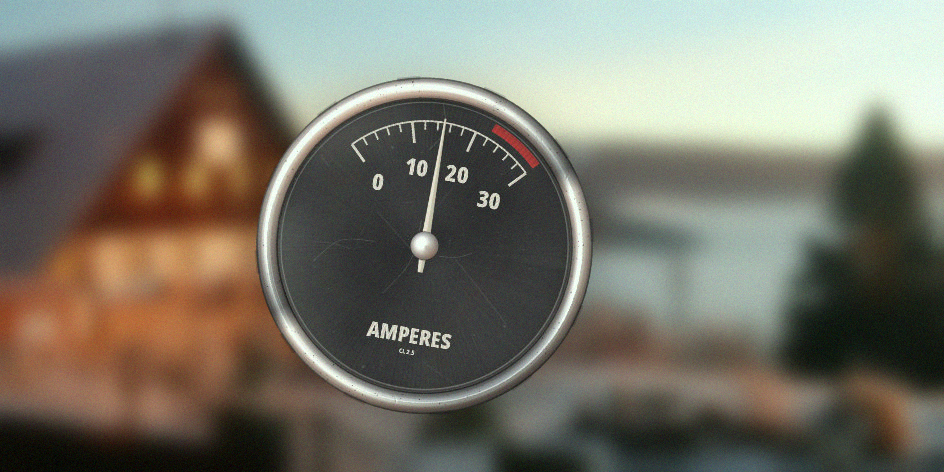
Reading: 15 A
